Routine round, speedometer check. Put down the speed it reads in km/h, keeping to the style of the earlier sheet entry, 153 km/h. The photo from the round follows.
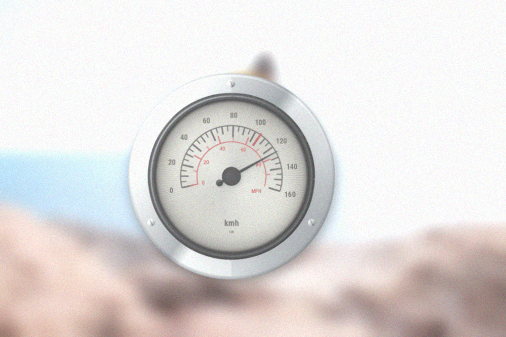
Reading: 125 km/h
